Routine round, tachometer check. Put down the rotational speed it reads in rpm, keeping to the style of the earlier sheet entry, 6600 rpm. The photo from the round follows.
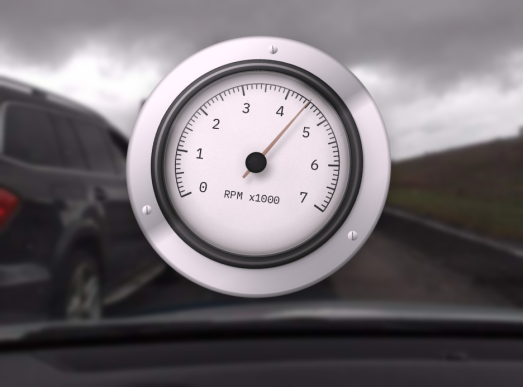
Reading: 4500 rpm
